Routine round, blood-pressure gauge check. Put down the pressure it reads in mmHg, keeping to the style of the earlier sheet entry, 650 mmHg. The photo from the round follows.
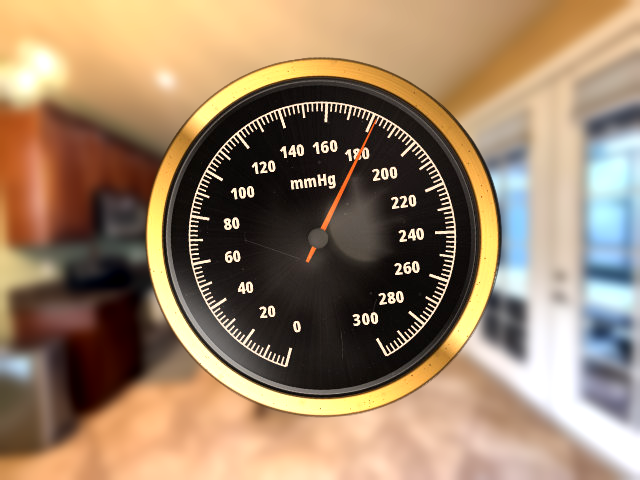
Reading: 182 mmHg
